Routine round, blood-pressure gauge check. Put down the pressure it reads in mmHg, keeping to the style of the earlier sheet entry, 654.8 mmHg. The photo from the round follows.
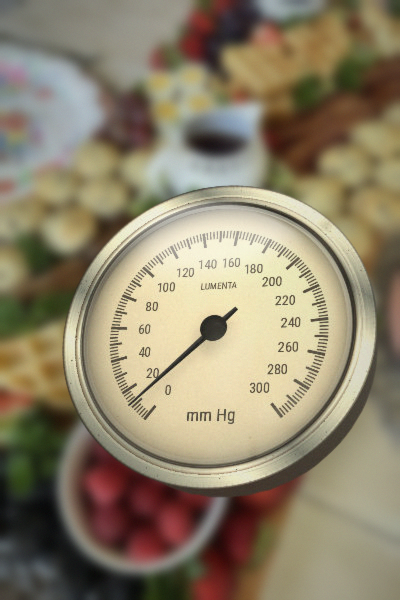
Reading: 10 mmHg
